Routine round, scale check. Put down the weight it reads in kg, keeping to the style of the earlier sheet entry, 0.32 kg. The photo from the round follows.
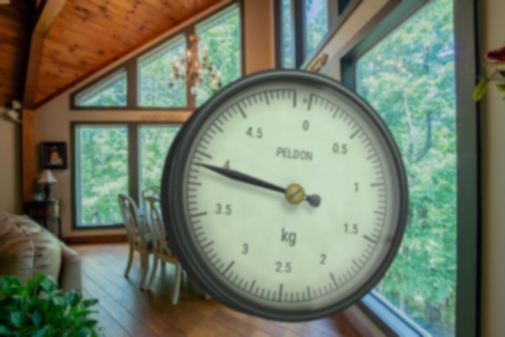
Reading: 3.9 kg
